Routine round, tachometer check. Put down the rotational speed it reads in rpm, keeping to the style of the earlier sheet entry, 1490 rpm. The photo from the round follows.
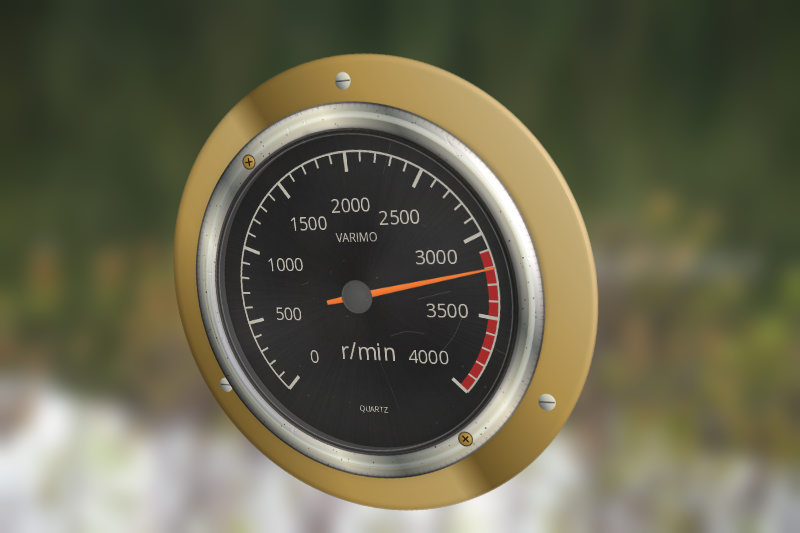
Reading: 3200 rpm
